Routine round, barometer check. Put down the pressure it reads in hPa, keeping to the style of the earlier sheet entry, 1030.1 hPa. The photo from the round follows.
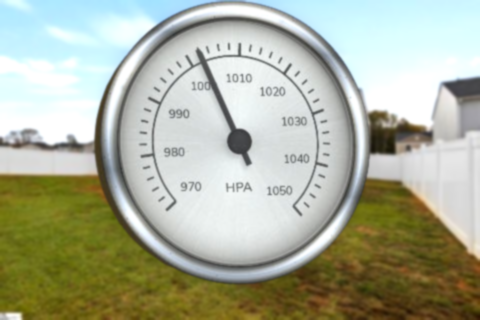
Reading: 1002 hPa
